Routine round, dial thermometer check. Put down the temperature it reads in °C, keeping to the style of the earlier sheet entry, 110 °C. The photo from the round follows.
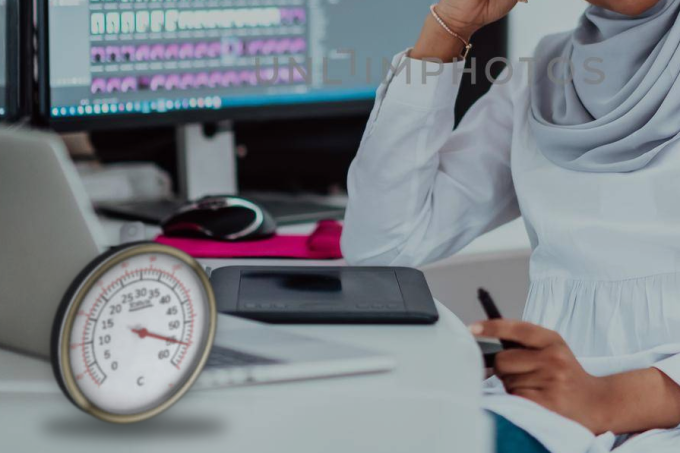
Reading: 55 °C
